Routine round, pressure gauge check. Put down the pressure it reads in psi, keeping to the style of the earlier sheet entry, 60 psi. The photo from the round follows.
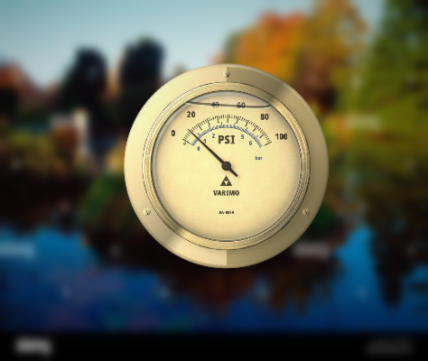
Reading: 10 psi
